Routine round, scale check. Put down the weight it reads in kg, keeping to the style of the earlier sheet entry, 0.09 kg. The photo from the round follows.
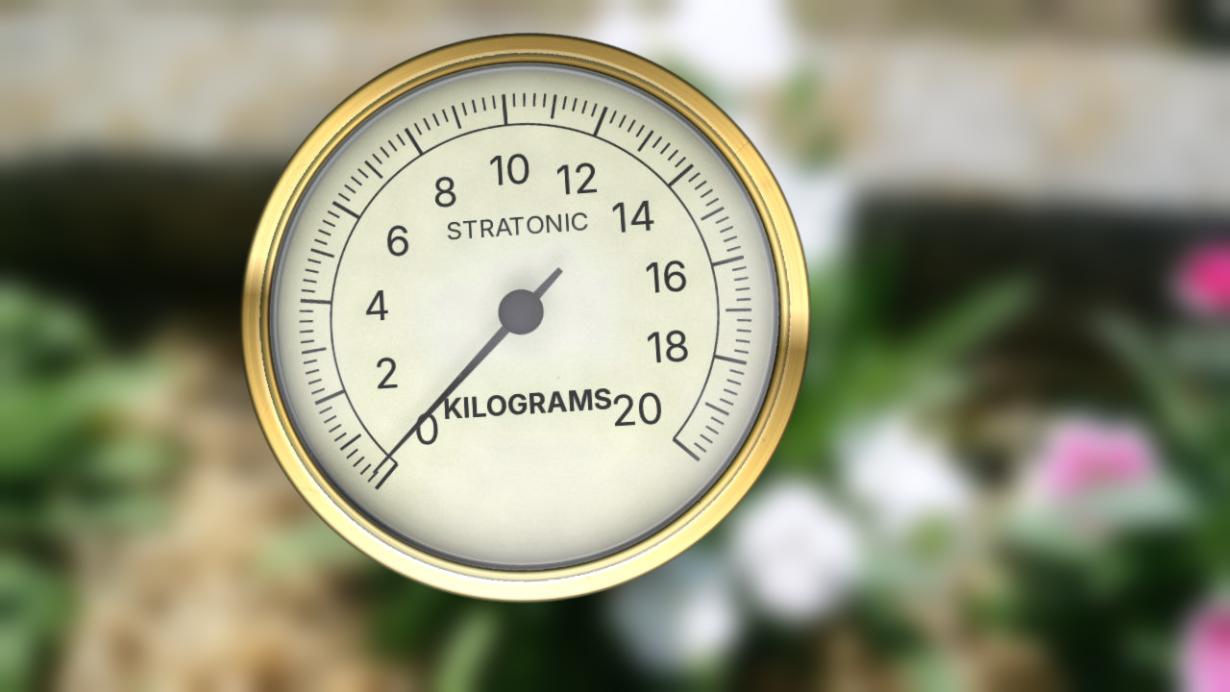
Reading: 0.2 kg
